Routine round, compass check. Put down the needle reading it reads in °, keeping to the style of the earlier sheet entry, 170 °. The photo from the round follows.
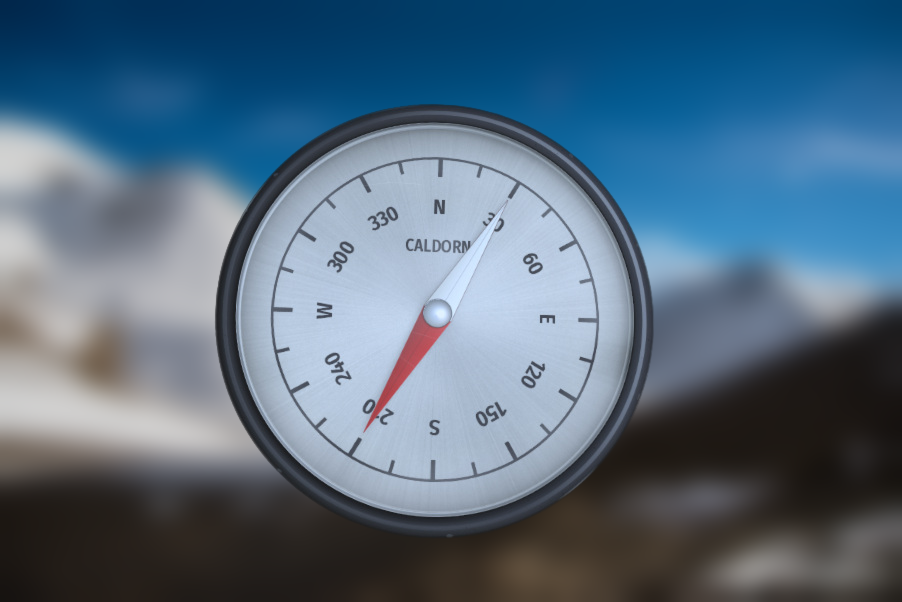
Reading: 210 °
